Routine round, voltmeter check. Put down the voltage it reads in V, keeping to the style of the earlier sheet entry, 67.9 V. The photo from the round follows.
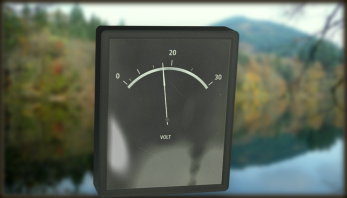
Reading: 17.5 V
